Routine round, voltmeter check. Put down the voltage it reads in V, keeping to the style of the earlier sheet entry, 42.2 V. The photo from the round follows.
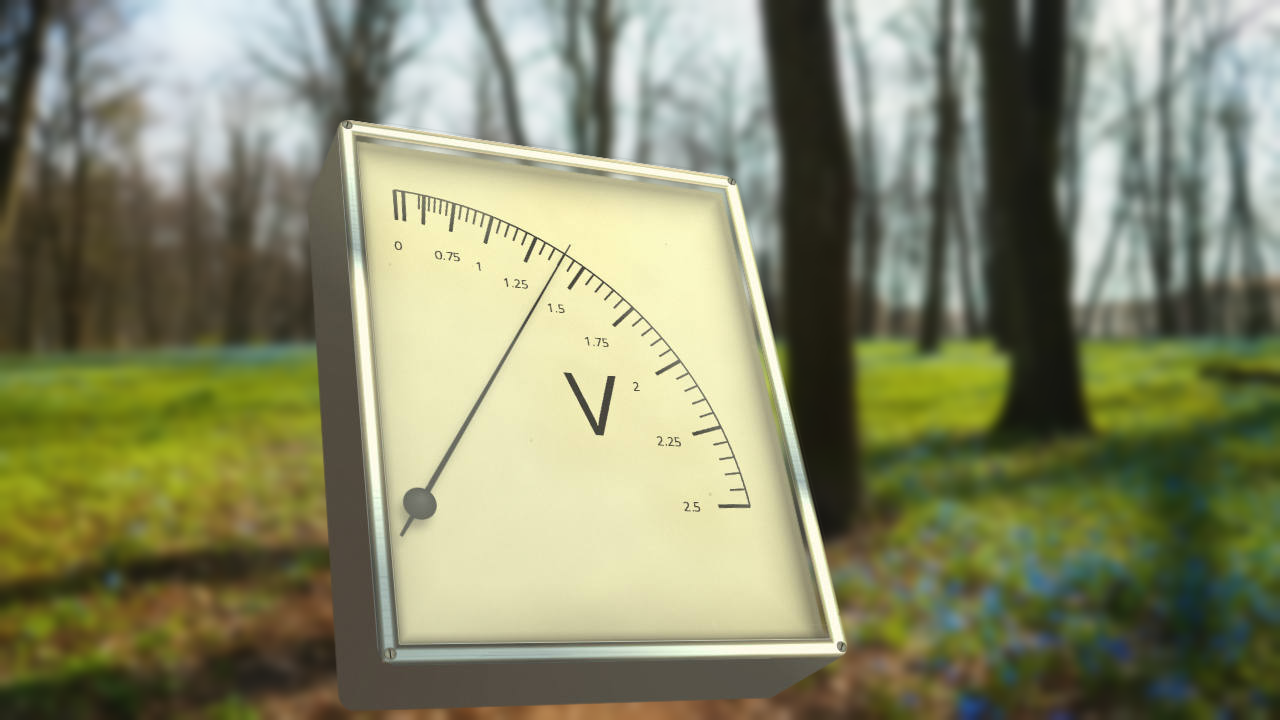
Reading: 1.4 V
